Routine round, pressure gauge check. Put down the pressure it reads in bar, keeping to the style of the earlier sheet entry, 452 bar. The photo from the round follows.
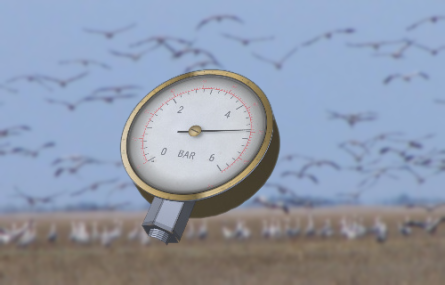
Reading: 4.8 bar
